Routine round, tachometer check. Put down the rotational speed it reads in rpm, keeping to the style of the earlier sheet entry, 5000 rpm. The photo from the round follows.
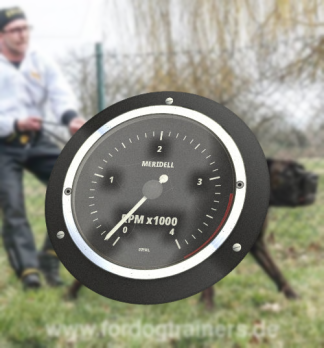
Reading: 100 rpm
